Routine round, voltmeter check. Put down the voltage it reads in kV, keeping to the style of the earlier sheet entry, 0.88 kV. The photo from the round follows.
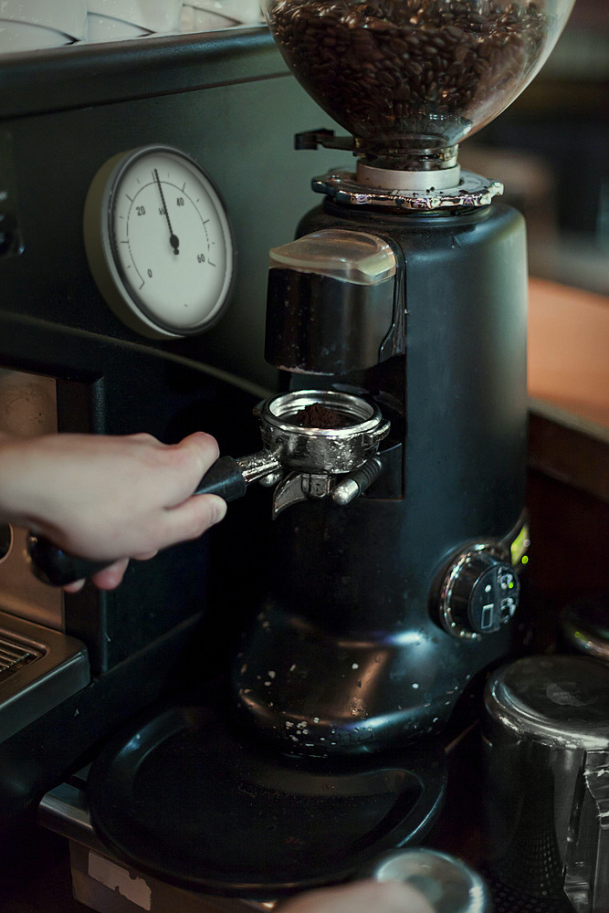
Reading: 30 kV
